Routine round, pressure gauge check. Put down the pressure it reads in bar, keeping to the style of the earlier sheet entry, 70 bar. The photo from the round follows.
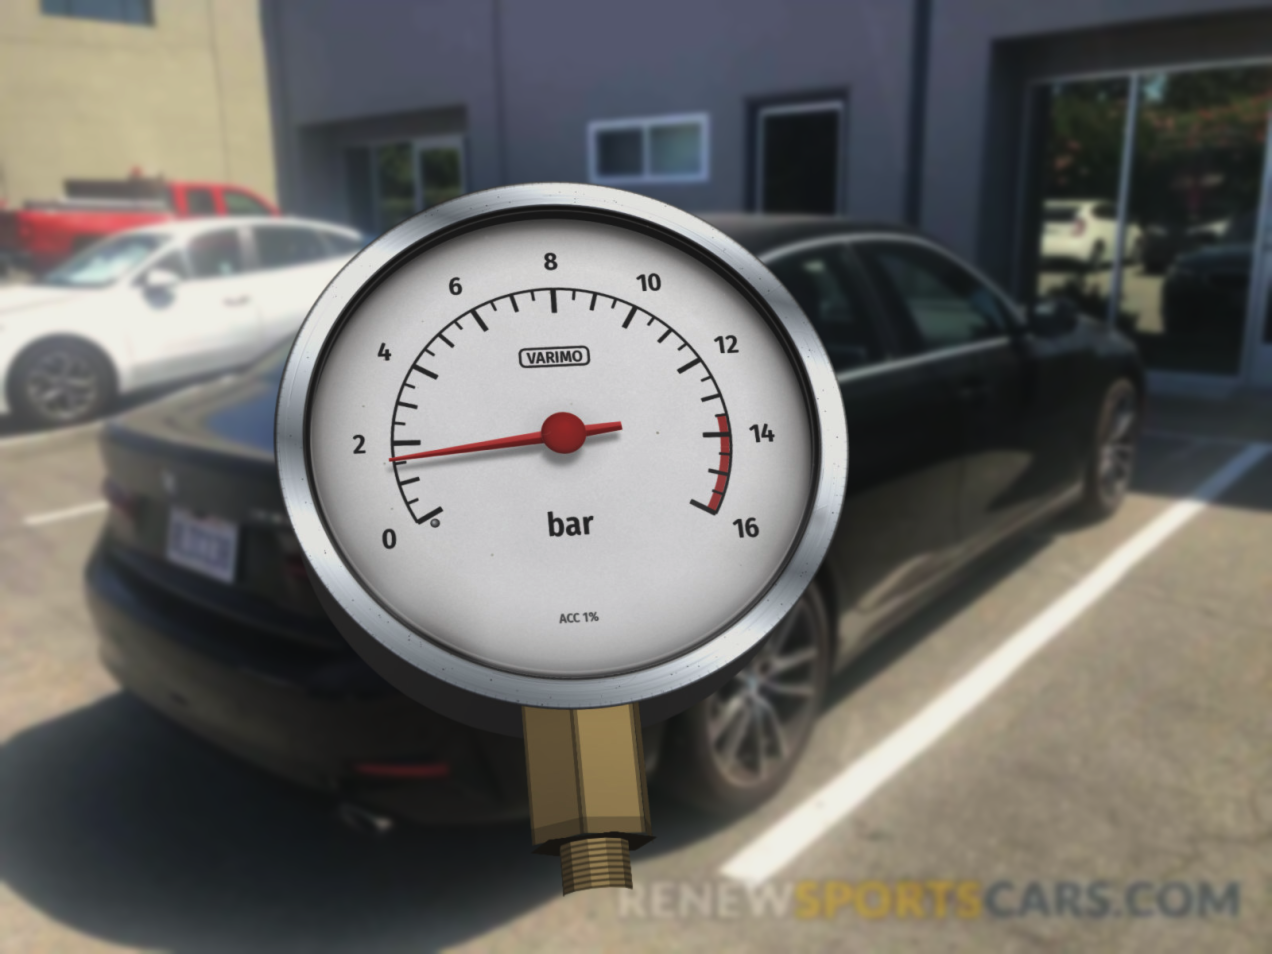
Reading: 1.5 bar
